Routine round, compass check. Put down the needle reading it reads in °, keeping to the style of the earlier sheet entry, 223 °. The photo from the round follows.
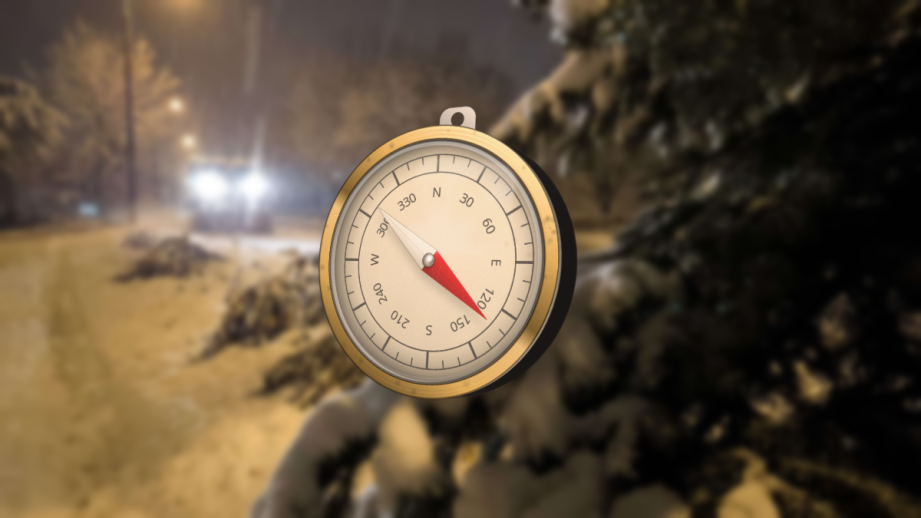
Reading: 130 °
